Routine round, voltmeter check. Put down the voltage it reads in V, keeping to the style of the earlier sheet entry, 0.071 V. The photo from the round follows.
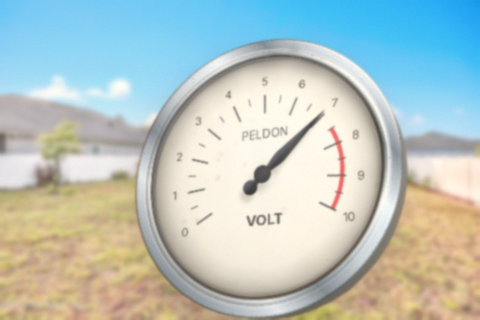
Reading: 7 V
